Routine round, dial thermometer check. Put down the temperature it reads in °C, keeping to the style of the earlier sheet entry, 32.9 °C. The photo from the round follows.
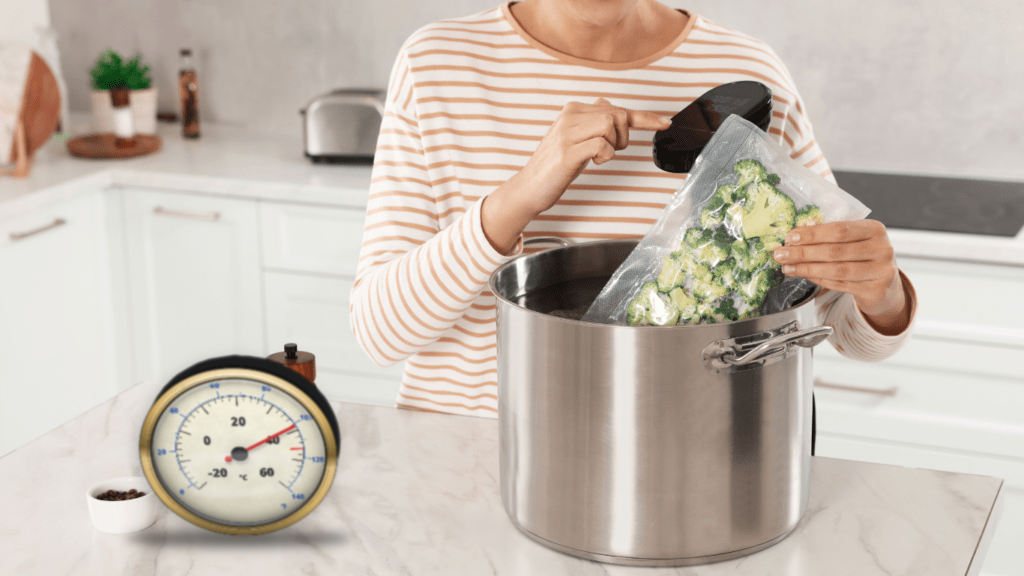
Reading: 38 °C
